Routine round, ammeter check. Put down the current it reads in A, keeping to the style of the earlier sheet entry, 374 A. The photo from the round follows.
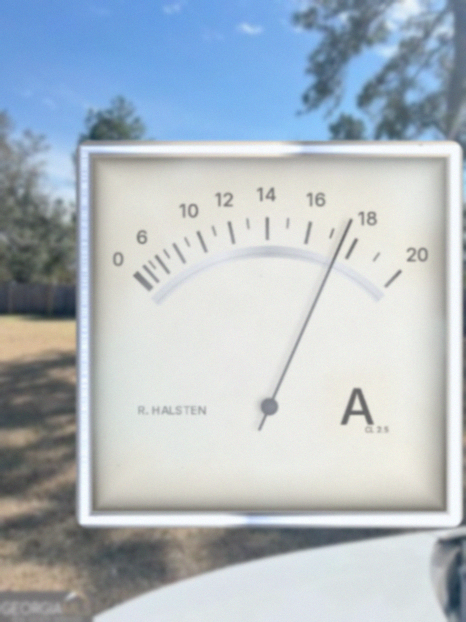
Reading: 17.5 A
